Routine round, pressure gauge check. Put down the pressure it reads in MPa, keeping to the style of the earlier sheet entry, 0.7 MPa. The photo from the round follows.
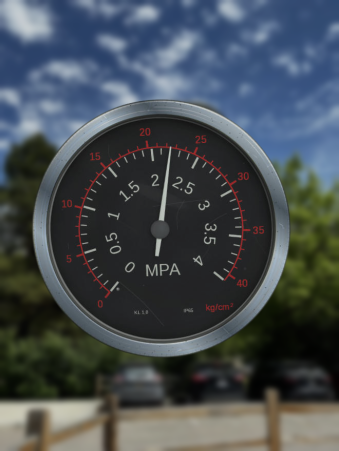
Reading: 2.2 MPa
